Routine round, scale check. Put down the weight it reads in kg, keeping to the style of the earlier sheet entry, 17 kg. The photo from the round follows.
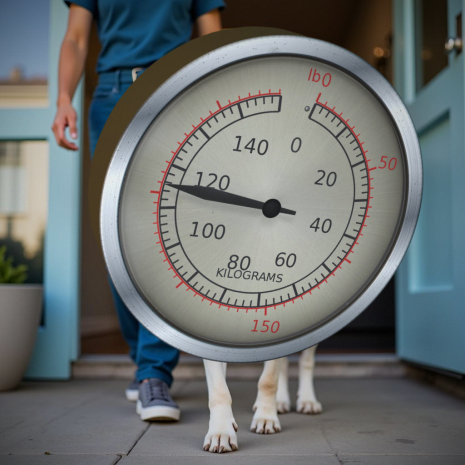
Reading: 116 kg
